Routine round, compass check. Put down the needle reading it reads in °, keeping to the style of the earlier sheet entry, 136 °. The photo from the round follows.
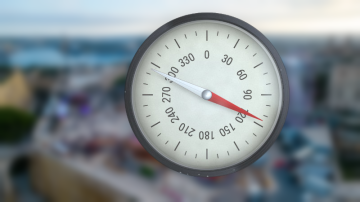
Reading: 115 °
